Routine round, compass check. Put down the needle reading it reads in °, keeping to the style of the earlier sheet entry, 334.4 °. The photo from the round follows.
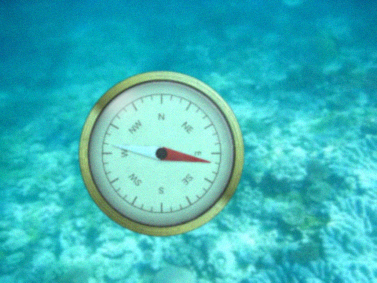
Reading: 100 °
